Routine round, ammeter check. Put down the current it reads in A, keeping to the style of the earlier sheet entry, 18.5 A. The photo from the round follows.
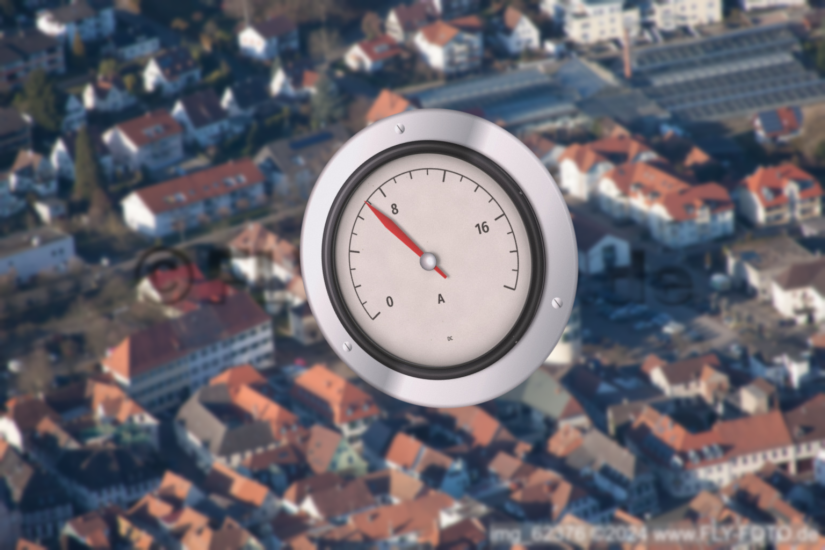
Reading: 7 A
